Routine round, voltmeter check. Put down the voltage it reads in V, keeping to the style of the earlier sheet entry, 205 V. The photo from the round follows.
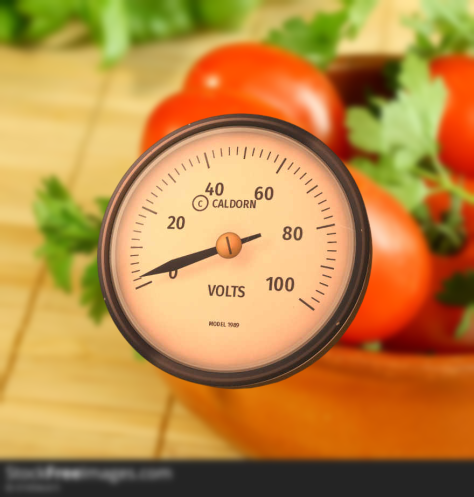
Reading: 2 V
